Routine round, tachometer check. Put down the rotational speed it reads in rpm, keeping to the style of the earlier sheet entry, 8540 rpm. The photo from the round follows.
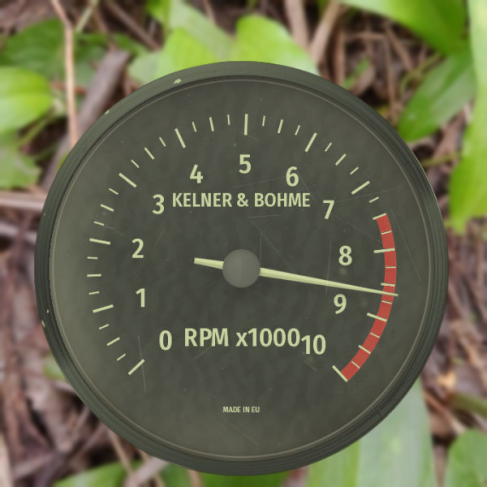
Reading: 8625 rpm
